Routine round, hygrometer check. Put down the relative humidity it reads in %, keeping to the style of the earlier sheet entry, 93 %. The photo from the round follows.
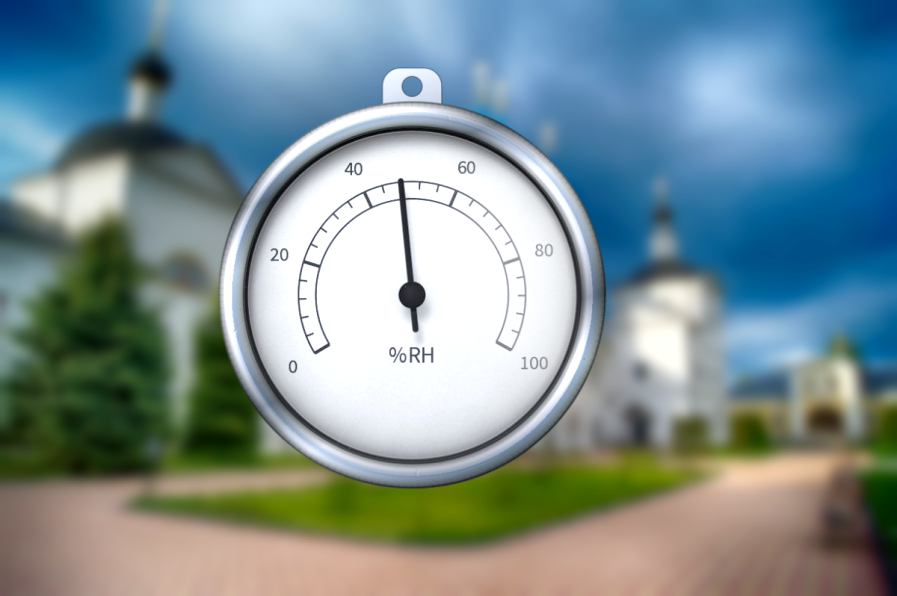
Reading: 48 %
